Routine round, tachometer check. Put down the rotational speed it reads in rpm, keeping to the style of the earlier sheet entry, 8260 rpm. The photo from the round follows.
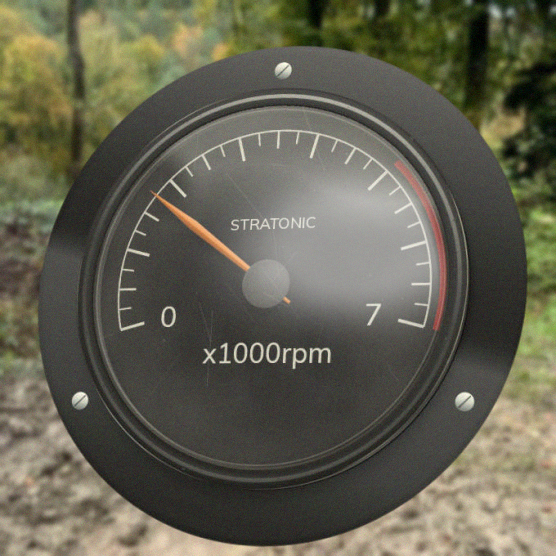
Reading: 1750 rpm
